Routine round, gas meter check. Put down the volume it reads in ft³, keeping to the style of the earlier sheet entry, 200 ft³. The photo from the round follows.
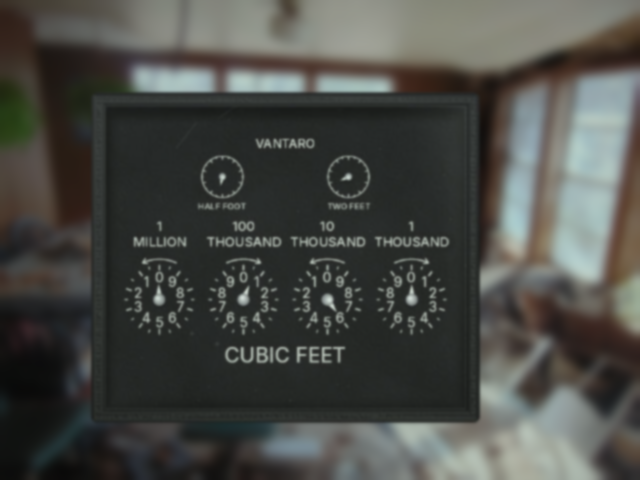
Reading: 6000 ft³
